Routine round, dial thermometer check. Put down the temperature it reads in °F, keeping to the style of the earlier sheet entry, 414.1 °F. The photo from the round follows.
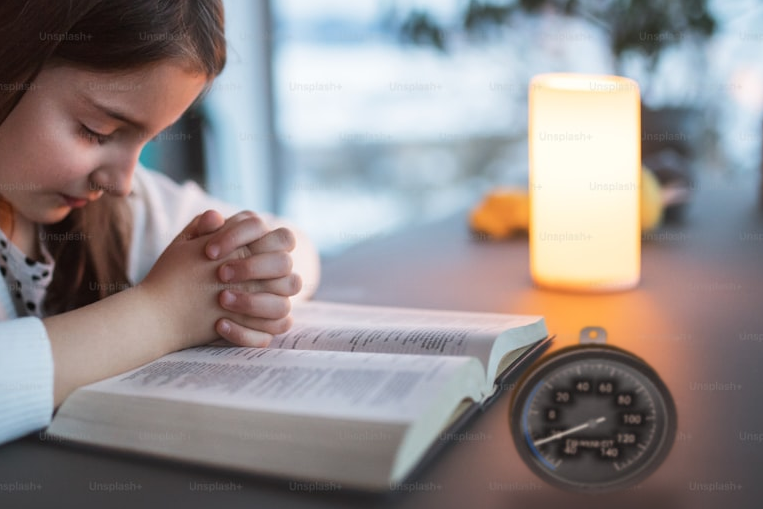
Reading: -20 °F
